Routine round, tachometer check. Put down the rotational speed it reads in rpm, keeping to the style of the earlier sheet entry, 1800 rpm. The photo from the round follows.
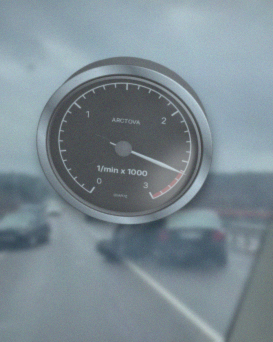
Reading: 2600 rpm
